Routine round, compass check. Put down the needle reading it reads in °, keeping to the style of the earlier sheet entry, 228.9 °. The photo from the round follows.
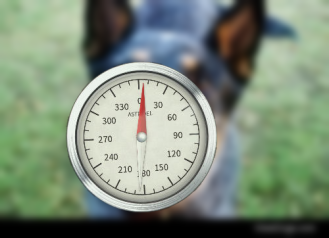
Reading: 5 °
